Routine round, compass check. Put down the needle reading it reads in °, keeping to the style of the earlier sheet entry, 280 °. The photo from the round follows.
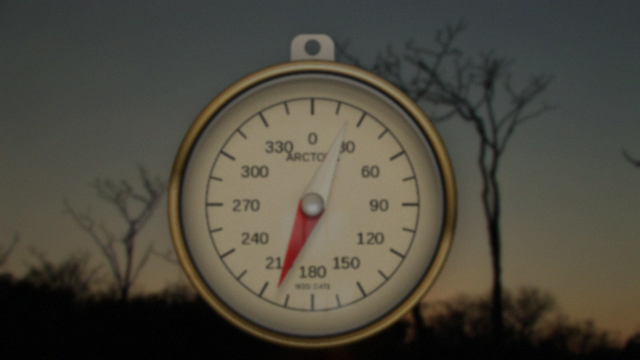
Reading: 202.5 °
